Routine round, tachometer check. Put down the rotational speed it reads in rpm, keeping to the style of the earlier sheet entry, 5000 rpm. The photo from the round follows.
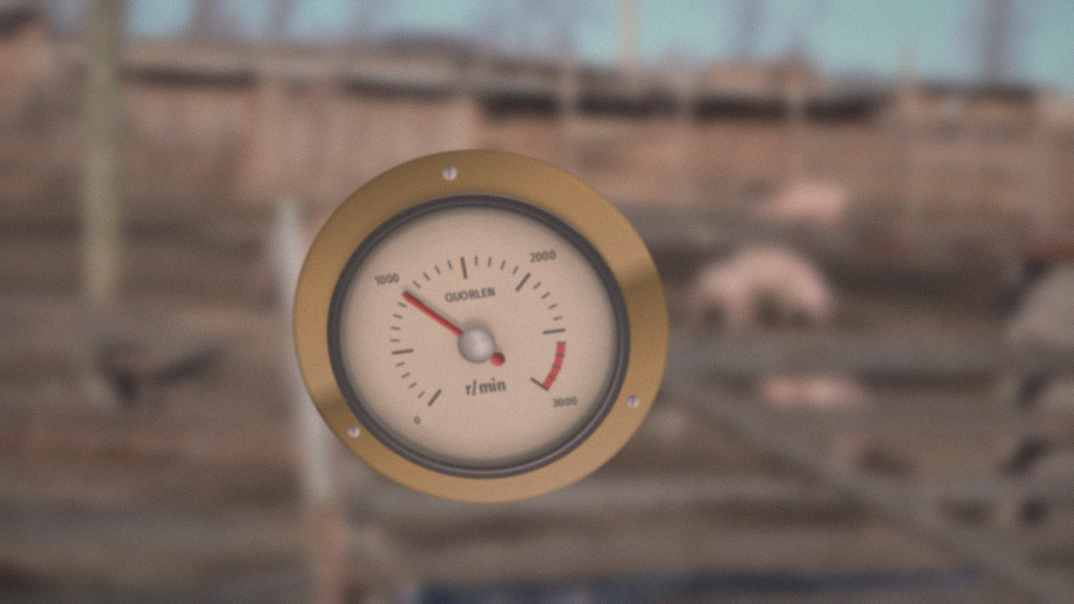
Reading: 1000 rpm
